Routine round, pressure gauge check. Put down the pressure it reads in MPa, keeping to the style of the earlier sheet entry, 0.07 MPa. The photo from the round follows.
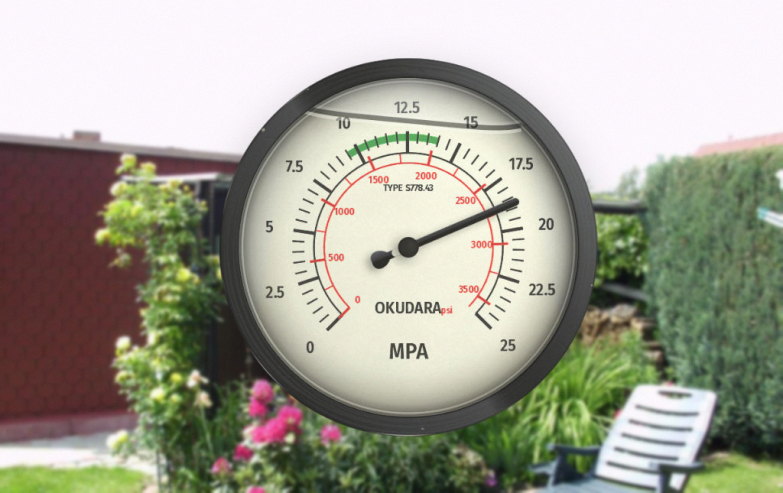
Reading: 18.75 MPa
